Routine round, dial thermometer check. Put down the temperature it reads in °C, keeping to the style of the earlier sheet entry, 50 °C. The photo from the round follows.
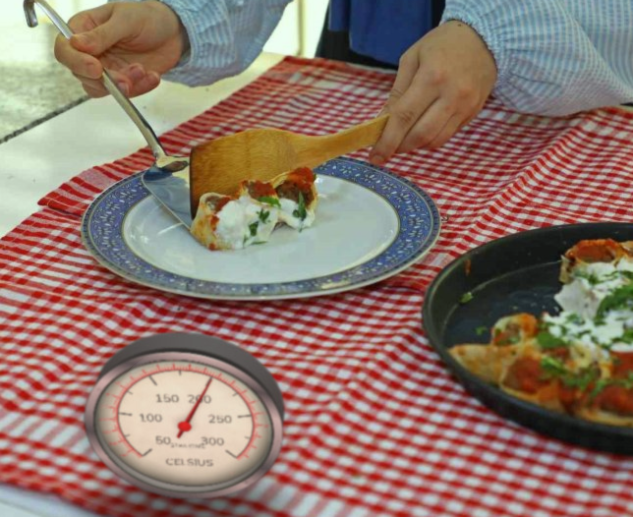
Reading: 200 °C
